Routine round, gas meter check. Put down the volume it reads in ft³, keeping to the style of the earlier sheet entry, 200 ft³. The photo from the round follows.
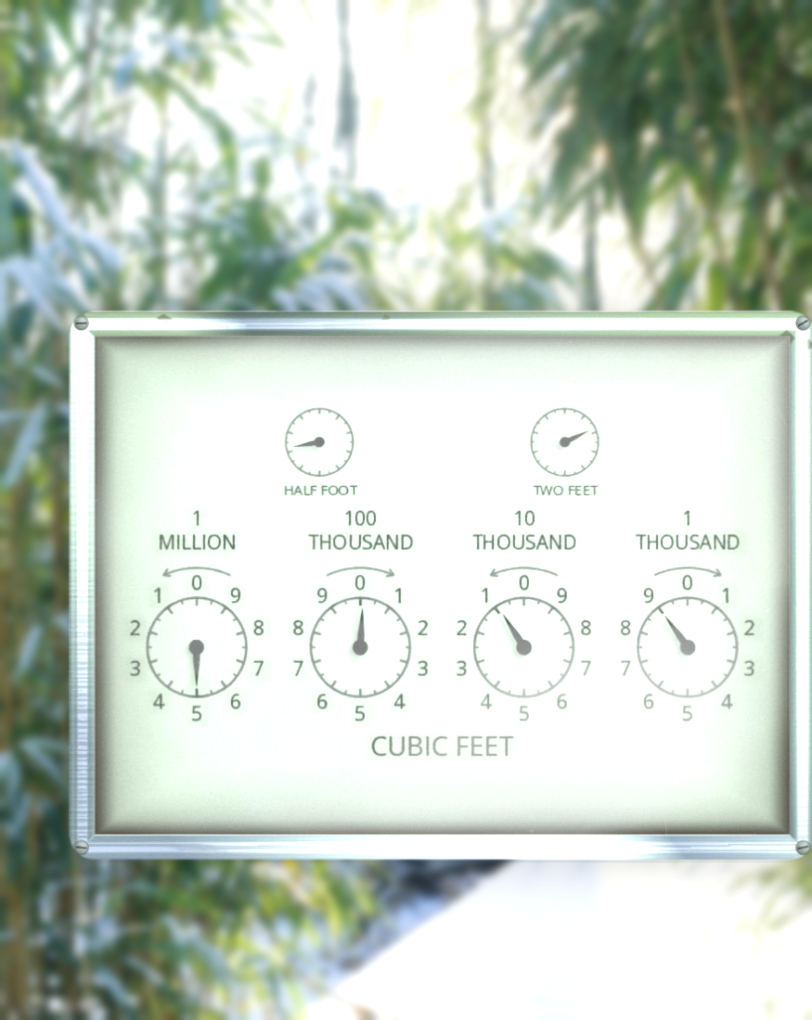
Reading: 500900 ft³
